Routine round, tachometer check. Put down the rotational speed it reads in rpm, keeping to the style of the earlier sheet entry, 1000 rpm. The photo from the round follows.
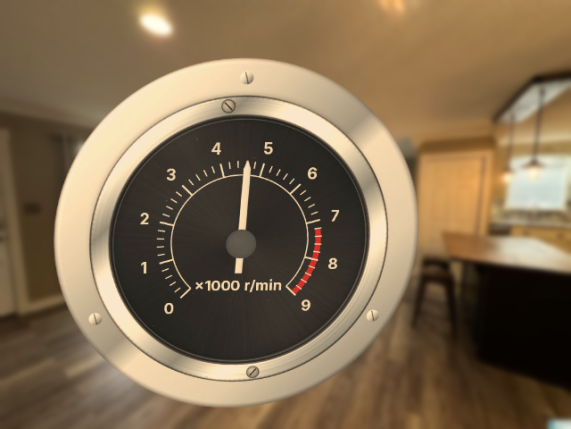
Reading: 4600 rpm
